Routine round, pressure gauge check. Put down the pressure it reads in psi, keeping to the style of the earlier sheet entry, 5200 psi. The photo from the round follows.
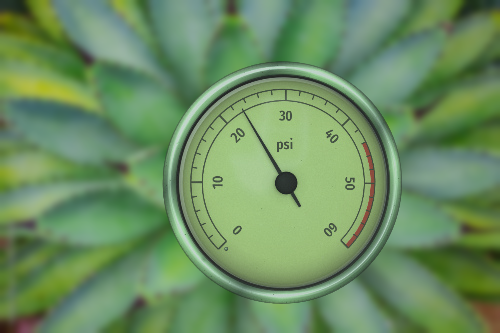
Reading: 23 psi
